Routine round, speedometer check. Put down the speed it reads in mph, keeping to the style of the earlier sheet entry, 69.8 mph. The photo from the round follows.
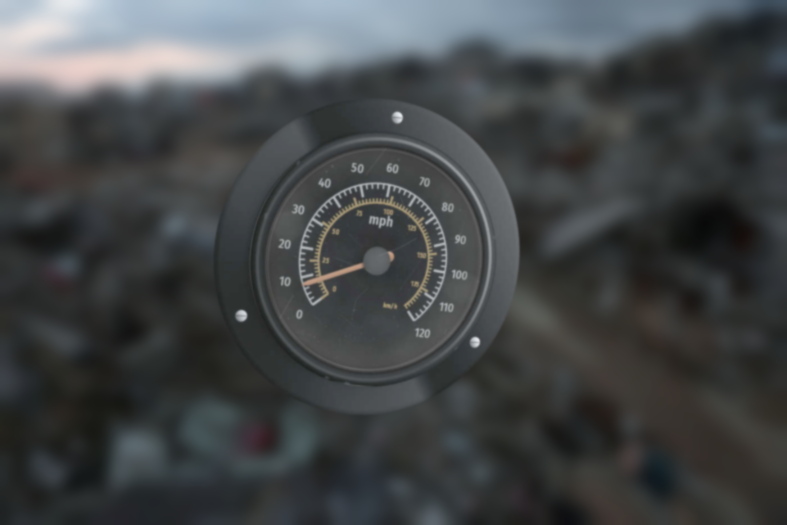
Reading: 8 mph
